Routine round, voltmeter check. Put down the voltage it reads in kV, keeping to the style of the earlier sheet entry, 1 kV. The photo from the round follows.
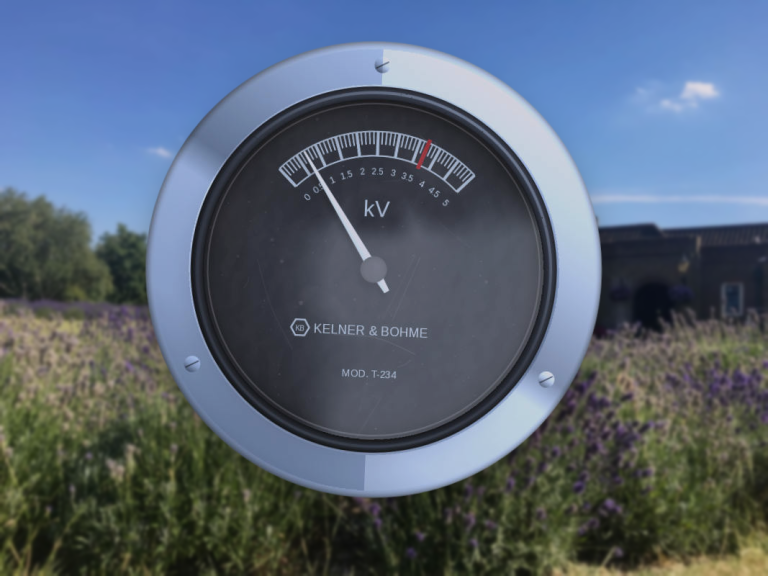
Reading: 0.7 kV
